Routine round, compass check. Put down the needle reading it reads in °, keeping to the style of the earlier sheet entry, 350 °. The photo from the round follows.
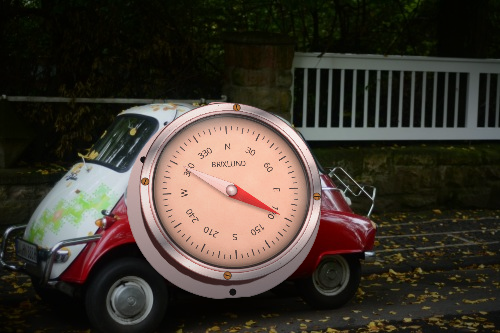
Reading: 120 °
